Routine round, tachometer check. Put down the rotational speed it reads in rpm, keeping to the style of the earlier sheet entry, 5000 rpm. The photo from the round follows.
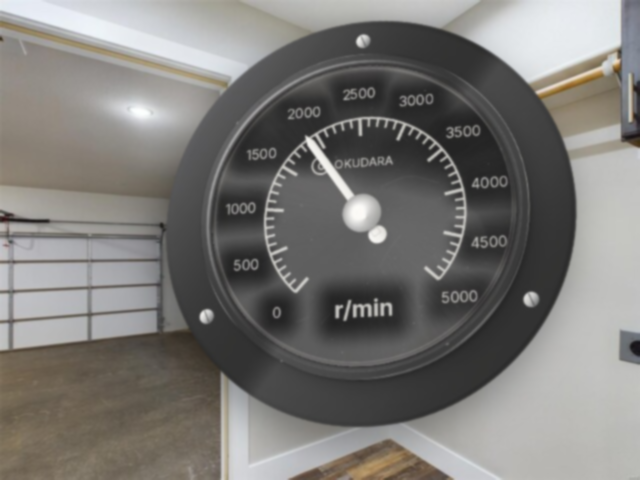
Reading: 1900 rpm
